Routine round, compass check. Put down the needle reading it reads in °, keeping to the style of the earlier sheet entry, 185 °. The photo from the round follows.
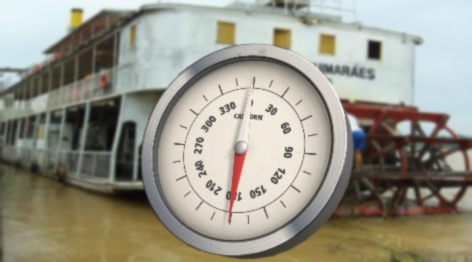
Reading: 180 °
